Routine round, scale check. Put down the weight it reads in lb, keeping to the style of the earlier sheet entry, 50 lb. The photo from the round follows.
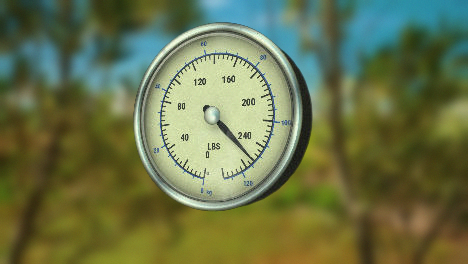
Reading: 252 lb
